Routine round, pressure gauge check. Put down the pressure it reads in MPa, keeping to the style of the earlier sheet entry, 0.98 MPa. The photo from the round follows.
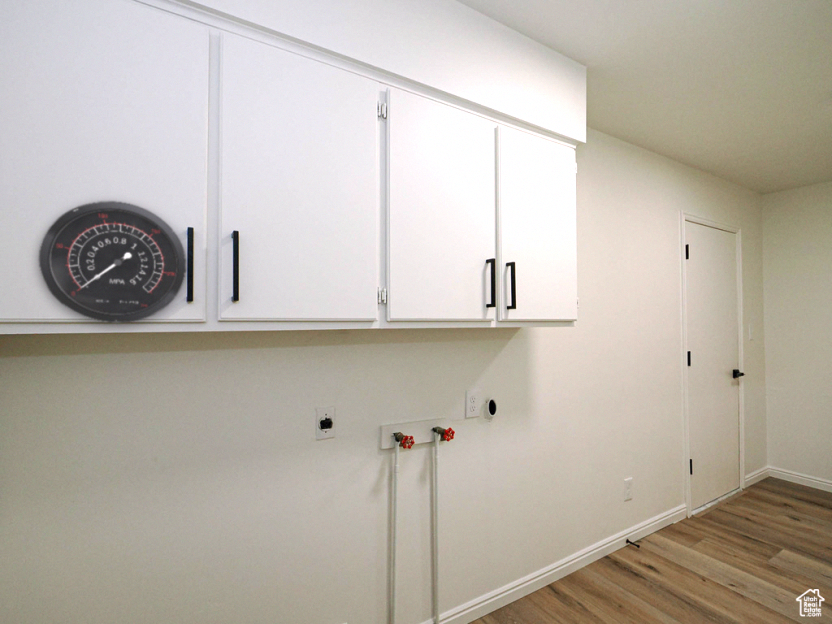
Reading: 0 MPa
